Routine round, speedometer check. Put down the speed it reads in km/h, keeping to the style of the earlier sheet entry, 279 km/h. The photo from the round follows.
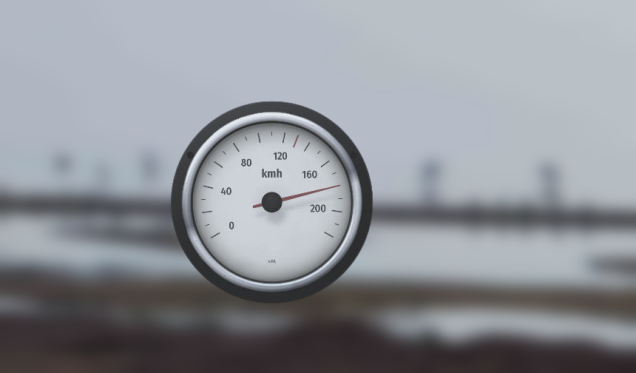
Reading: 180 km/h
